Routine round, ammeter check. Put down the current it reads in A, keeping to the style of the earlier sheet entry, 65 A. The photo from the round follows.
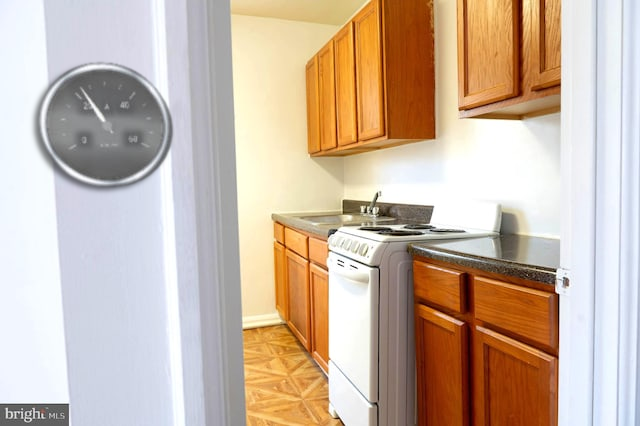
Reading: 22.5 A
